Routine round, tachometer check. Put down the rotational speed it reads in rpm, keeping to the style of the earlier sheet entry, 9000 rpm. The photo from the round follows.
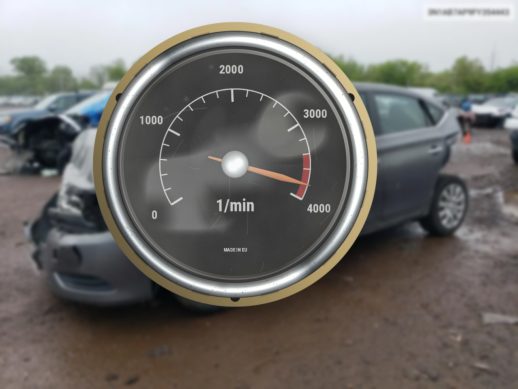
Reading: 3800 rpm
